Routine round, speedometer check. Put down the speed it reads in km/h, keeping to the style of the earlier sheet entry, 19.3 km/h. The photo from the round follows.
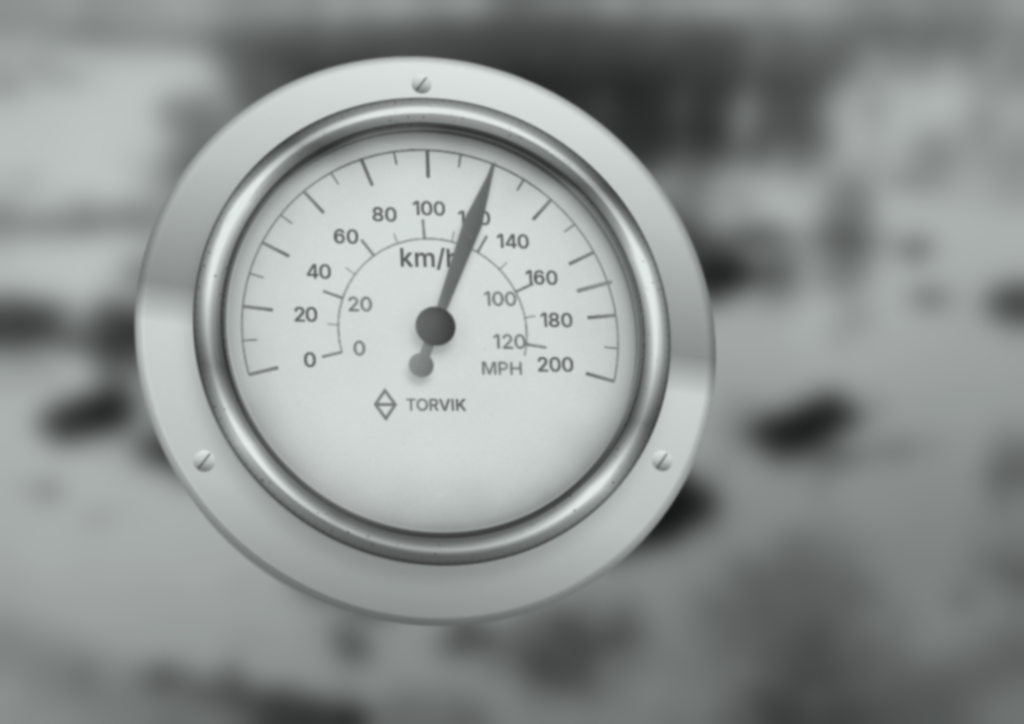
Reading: 120 km/h
